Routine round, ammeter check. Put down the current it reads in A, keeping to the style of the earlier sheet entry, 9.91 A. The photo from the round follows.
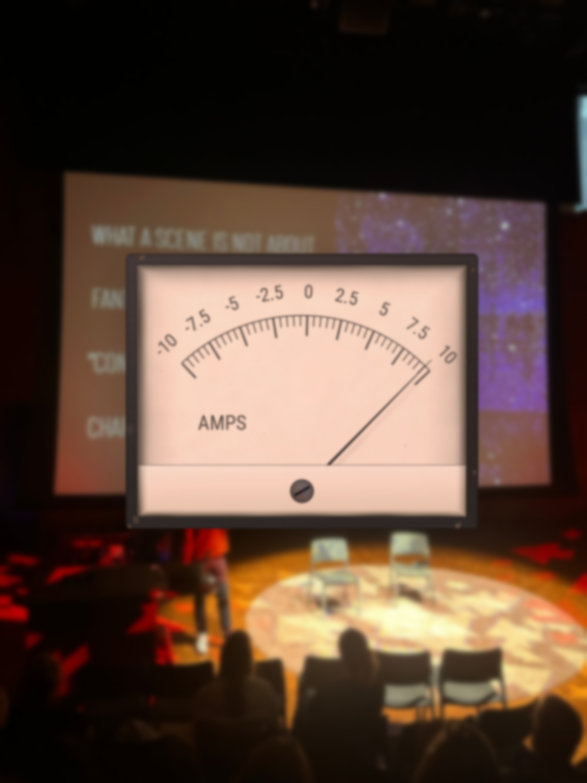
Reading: 9.5 A
